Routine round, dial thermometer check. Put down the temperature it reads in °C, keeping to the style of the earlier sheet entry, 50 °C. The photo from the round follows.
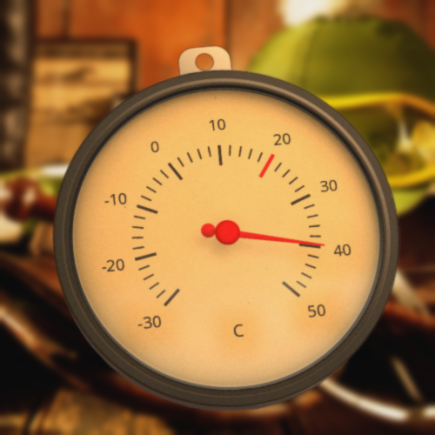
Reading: 40 °C
